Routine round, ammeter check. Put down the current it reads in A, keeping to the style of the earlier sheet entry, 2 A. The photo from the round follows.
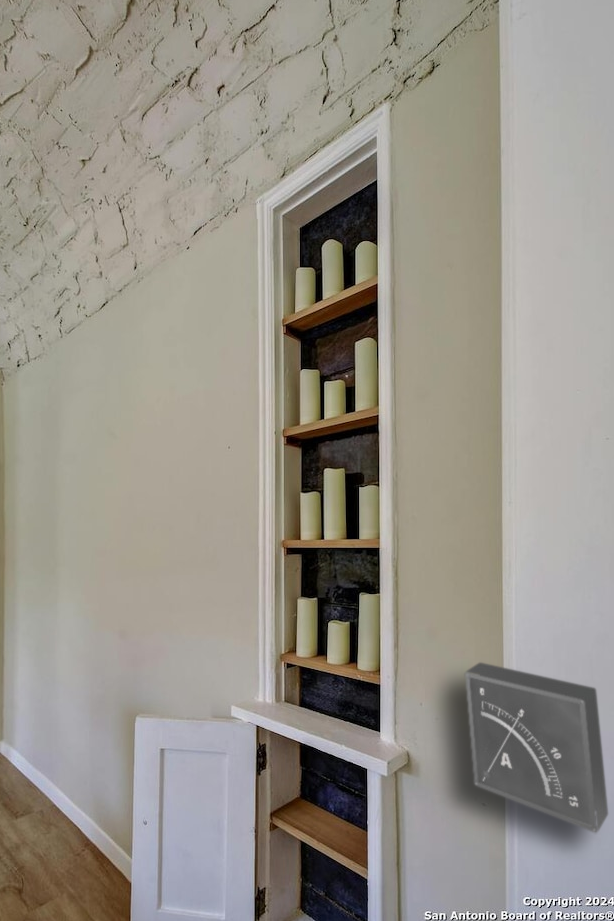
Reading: 5 A
